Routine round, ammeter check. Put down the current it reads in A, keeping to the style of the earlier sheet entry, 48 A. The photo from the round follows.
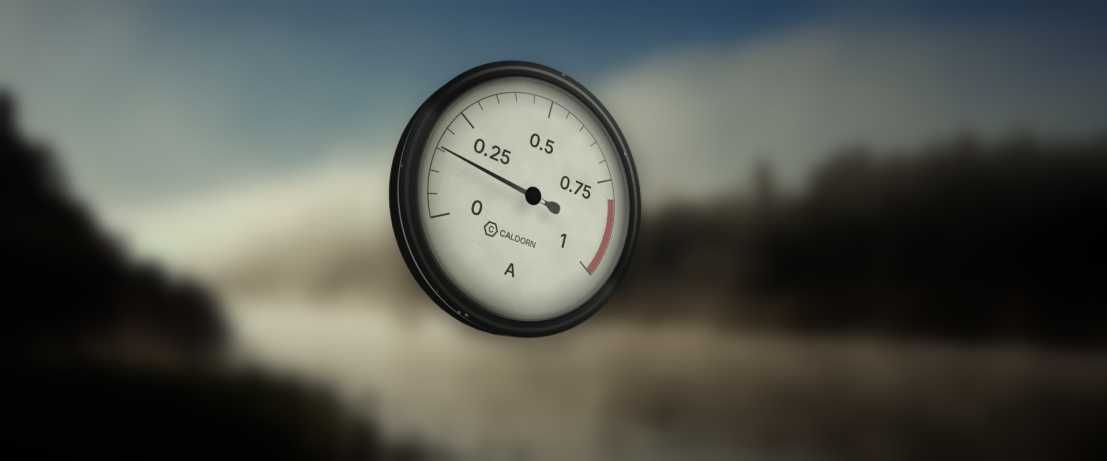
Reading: 0.15 A
